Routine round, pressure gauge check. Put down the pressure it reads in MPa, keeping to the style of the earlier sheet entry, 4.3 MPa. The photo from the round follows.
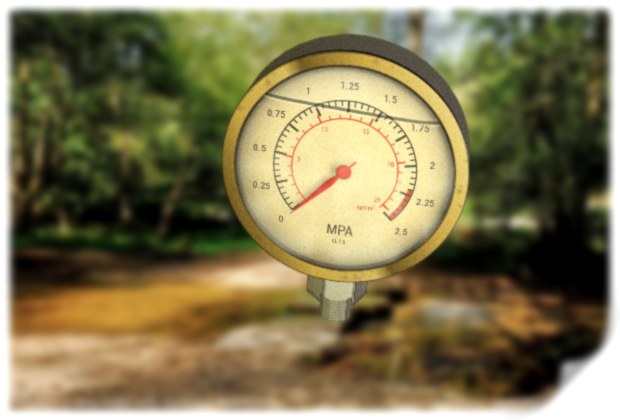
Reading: 0 MPa
